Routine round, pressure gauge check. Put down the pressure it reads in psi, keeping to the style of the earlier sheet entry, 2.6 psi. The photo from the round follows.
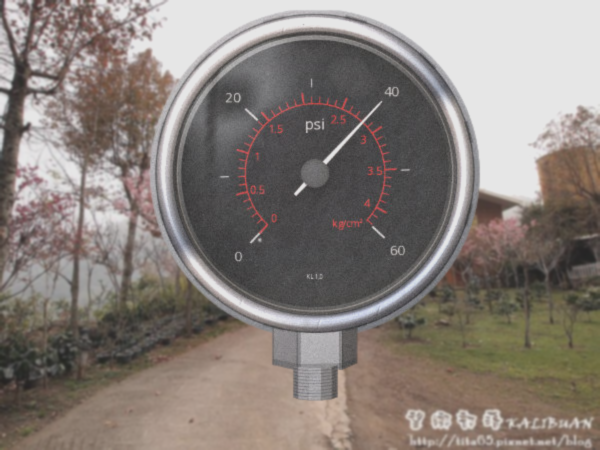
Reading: 40 psi
